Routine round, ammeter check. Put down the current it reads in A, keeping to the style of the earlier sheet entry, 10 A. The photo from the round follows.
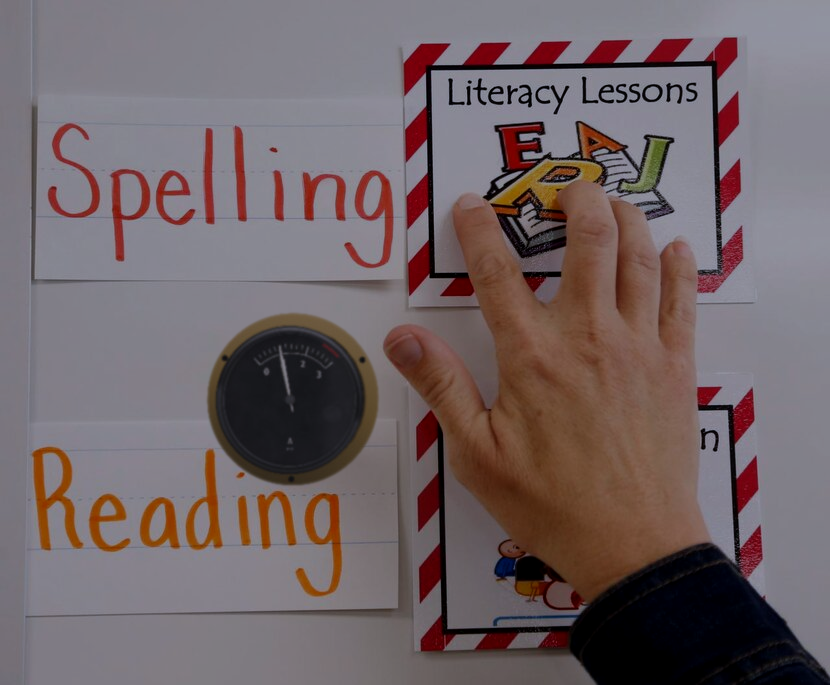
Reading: 1 A
